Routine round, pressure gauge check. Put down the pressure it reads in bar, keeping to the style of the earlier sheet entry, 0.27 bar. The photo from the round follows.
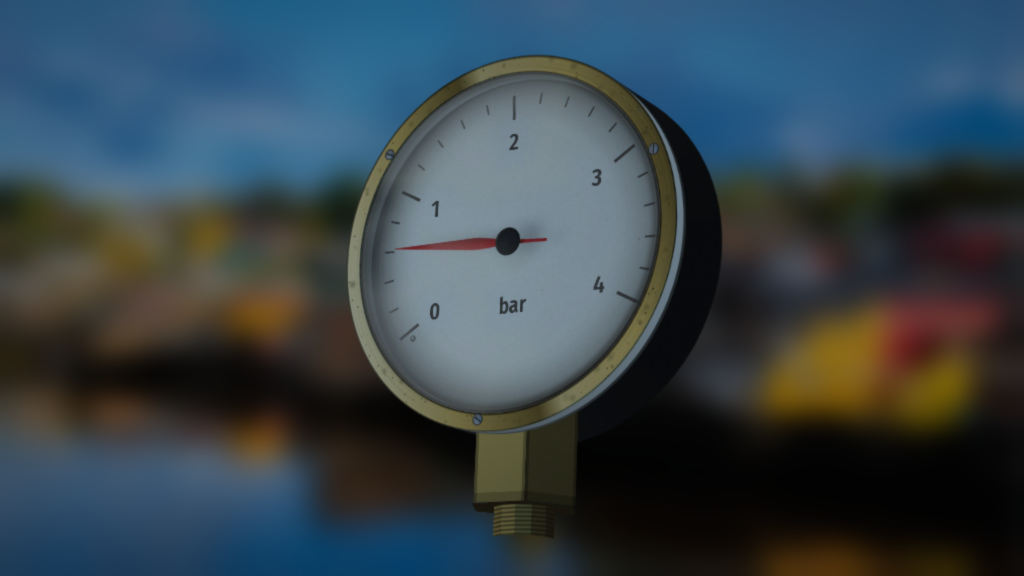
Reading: 0.6 bar
